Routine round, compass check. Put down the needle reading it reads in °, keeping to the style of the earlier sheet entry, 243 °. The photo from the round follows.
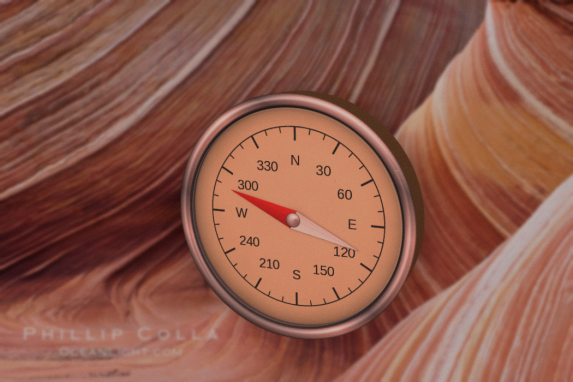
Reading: 290 °
